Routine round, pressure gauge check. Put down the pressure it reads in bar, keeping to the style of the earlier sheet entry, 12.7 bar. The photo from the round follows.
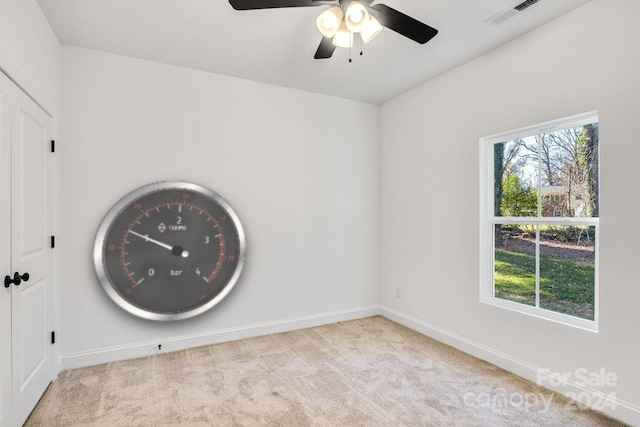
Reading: 1 bar
